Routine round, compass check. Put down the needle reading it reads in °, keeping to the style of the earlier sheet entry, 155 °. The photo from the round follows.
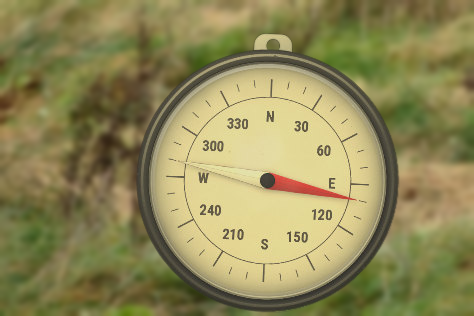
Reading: 100 °
